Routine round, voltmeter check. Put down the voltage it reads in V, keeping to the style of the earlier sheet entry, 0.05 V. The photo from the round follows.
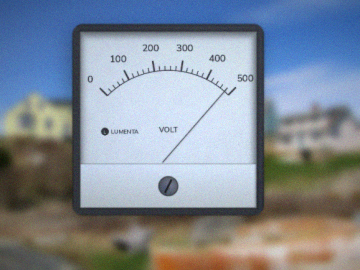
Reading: 480 V
